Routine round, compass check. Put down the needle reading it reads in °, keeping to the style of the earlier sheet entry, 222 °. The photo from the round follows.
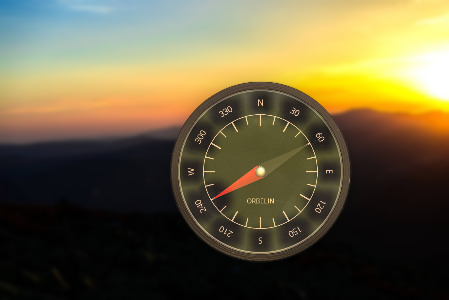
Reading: 240 °
